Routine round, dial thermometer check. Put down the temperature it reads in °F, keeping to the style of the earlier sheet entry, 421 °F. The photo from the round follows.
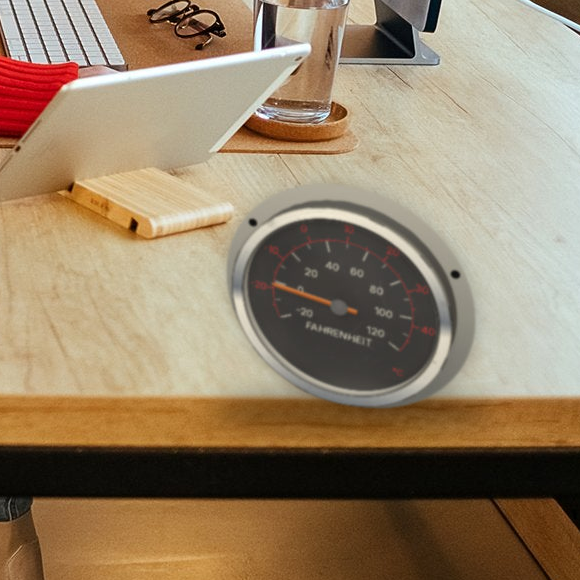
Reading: 0 °F
